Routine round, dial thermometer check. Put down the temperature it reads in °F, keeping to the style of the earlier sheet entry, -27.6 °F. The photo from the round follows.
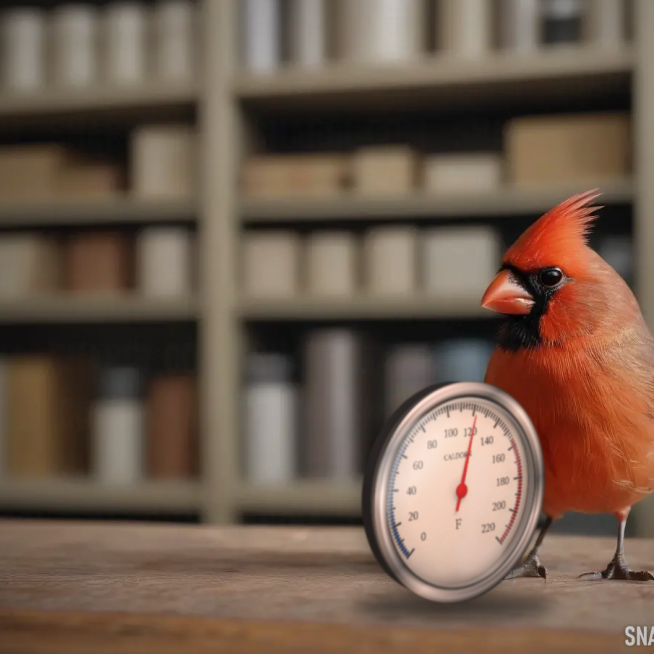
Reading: 120 °F
